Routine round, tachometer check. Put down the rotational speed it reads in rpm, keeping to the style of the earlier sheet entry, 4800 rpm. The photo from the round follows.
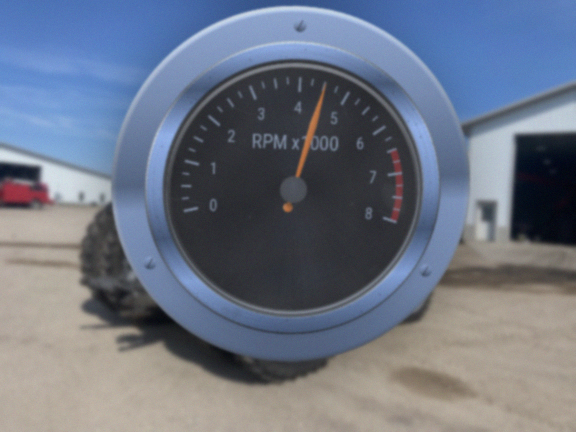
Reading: 4500 rpm
